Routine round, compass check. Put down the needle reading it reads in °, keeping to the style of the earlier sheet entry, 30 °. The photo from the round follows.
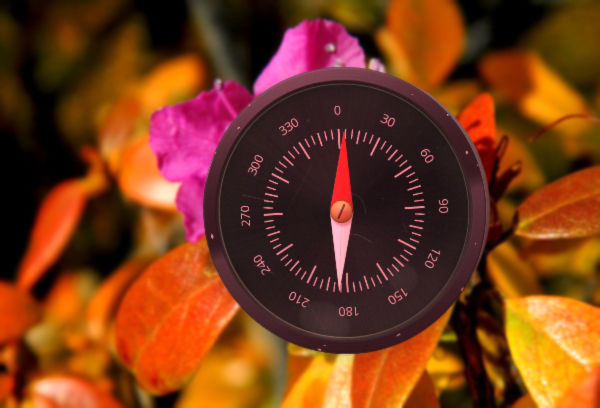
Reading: 5 °
